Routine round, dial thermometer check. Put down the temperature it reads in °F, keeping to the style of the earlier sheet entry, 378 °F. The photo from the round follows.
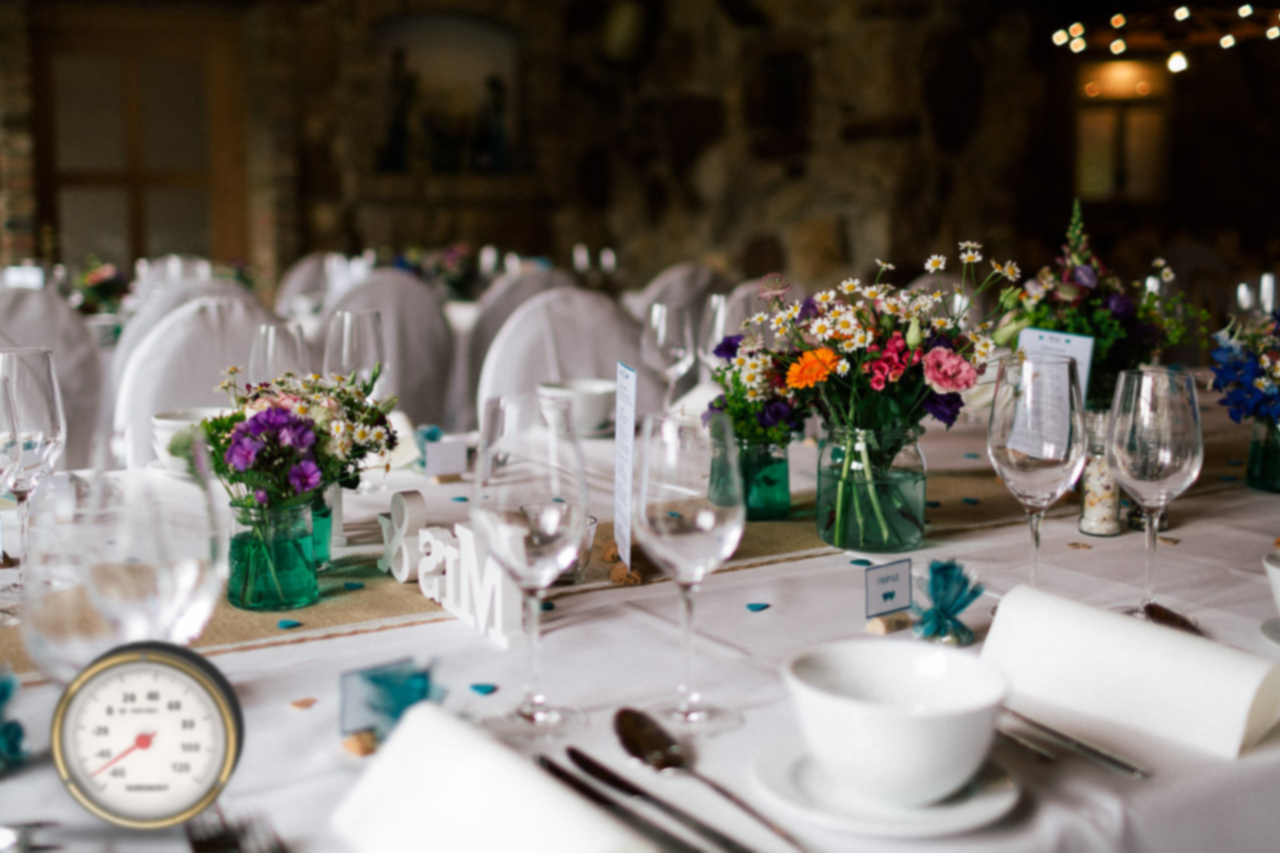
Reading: -50 °F
